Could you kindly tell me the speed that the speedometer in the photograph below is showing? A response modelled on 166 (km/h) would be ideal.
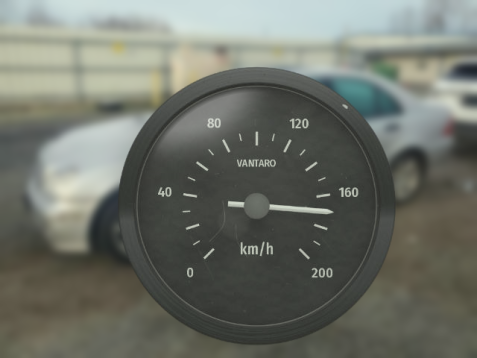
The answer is 170 (km/h)
